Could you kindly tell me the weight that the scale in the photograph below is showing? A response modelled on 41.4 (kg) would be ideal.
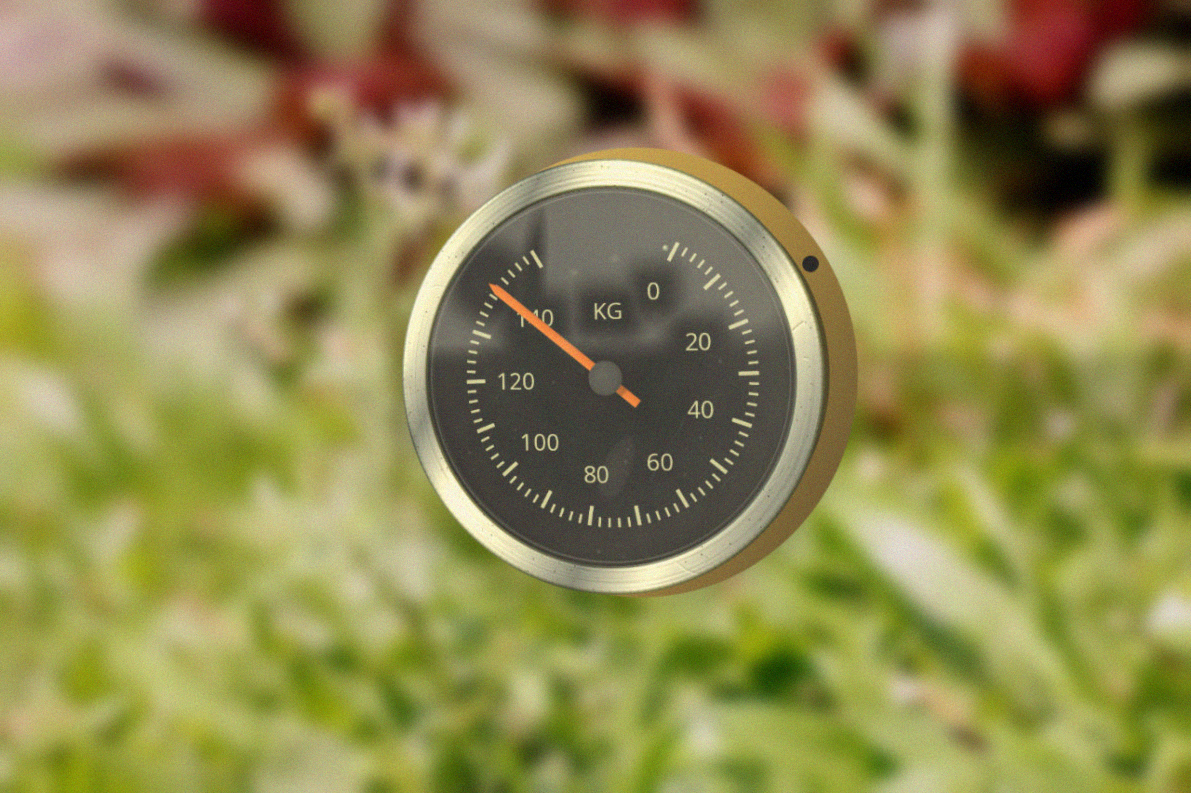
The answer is 140 (kg)
